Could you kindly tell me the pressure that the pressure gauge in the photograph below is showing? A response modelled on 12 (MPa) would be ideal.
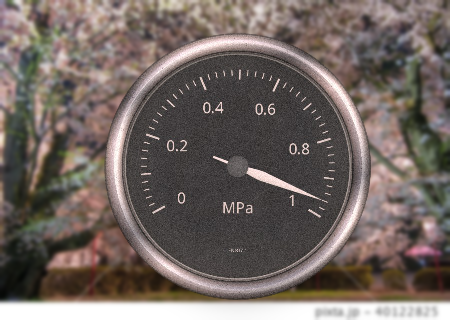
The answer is 0.96 (MPa)
